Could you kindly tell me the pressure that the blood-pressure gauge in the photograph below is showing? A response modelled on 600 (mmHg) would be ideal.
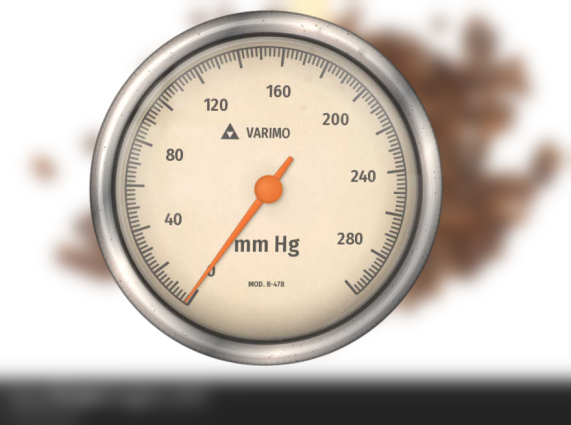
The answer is 2 (mmHg)
